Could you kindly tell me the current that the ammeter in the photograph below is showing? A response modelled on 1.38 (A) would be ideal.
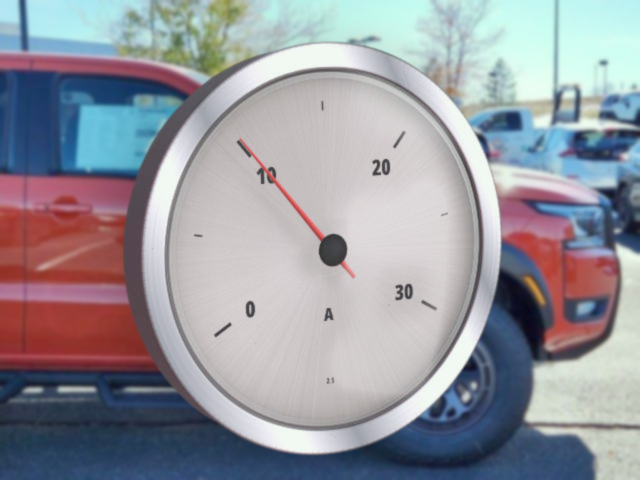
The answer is 10 (A)
